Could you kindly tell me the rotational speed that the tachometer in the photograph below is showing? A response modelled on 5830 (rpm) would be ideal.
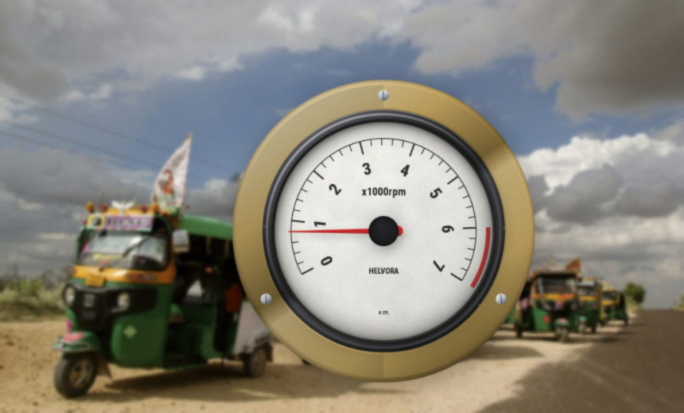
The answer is 800 (rpm)
